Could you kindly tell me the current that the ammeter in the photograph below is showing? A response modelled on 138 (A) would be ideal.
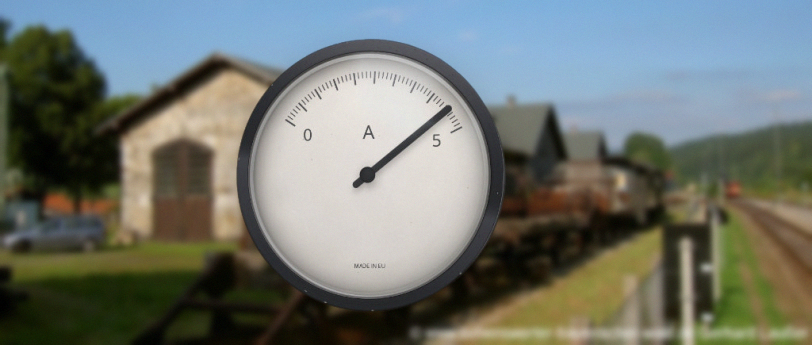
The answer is 4.5 (A)
